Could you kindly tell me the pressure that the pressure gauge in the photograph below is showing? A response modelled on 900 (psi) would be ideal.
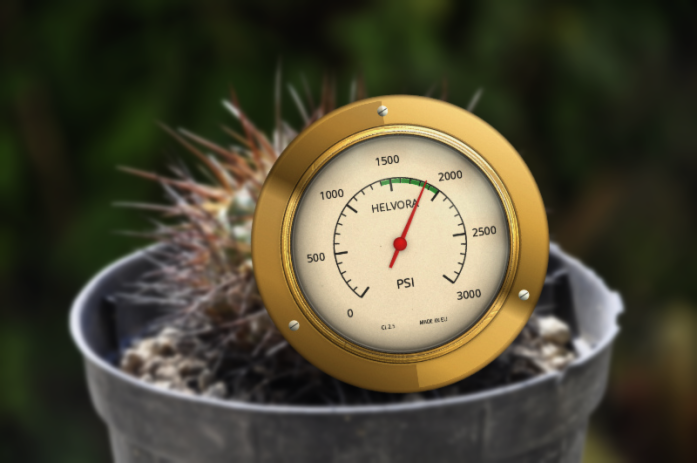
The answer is 1850 (psi)
